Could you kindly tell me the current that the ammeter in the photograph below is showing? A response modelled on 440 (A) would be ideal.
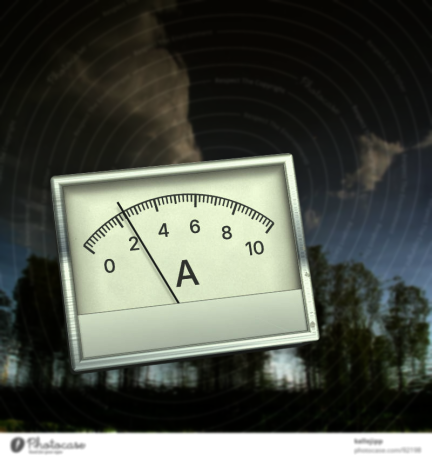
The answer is 2.4 (A)
